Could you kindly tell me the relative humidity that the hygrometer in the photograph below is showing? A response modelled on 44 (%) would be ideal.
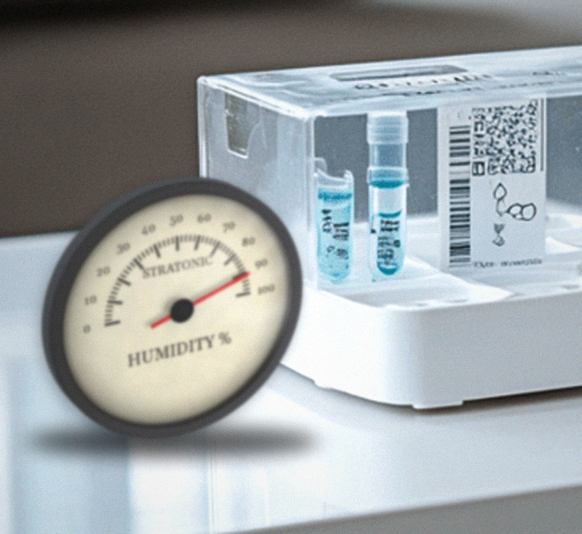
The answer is 90 (%)
